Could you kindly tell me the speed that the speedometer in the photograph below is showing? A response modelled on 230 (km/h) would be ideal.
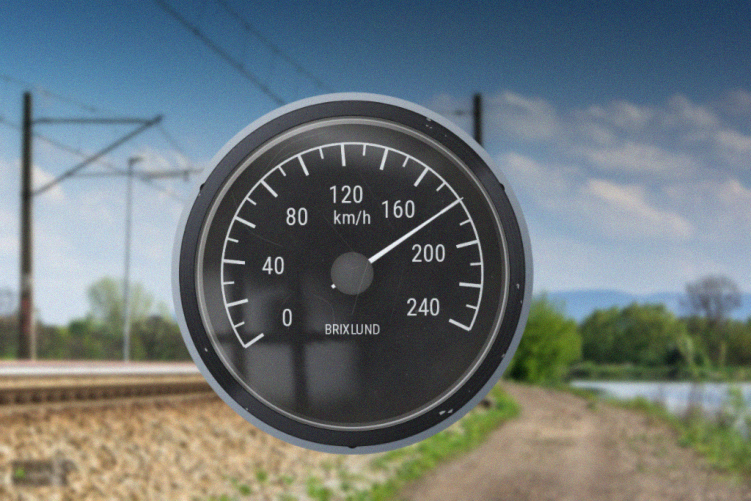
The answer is 180 (km/h)
